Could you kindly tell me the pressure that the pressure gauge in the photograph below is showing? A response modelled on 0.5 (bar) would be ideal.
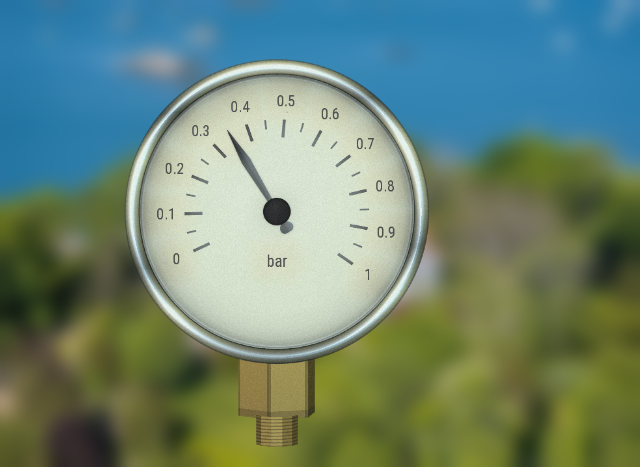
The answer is 0.35 (bar)
